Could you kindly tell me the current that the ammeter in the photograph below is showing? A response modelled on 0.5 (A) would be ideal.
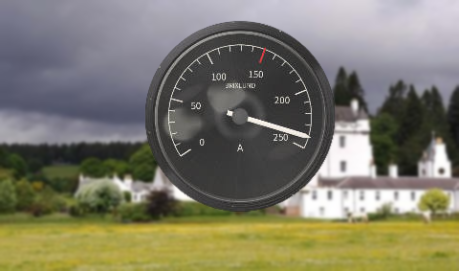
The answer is 240 (A)
